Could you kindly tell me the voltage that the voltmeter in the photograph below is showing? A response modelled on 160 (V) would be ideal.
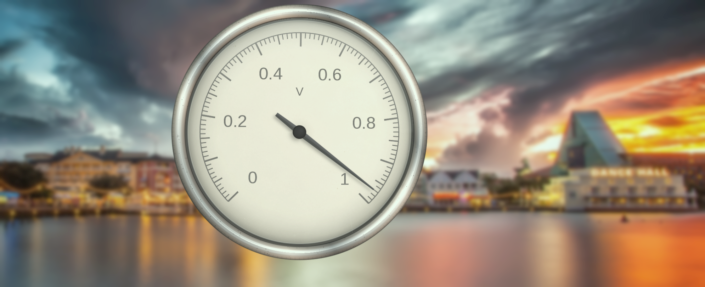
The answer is 0.97 (V)
